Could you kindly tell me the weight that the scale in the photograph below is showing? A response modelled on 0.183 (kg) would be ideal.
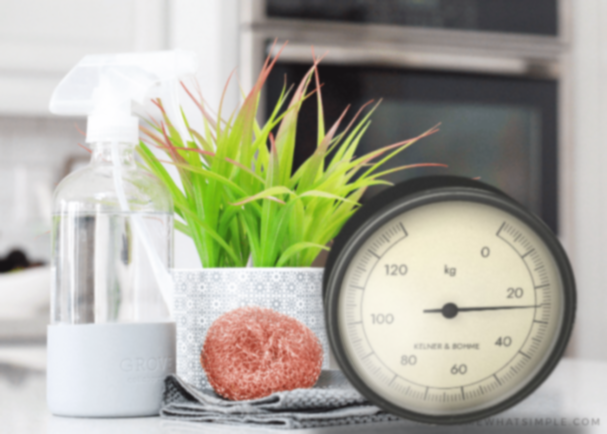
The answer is 25 (kg)
